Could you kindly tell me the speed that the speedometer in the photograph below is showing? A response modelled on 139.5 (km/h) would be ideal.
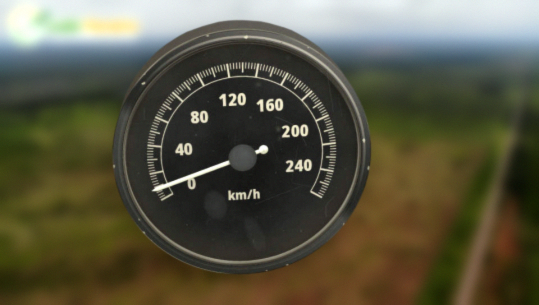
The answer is 10 (km/h)
